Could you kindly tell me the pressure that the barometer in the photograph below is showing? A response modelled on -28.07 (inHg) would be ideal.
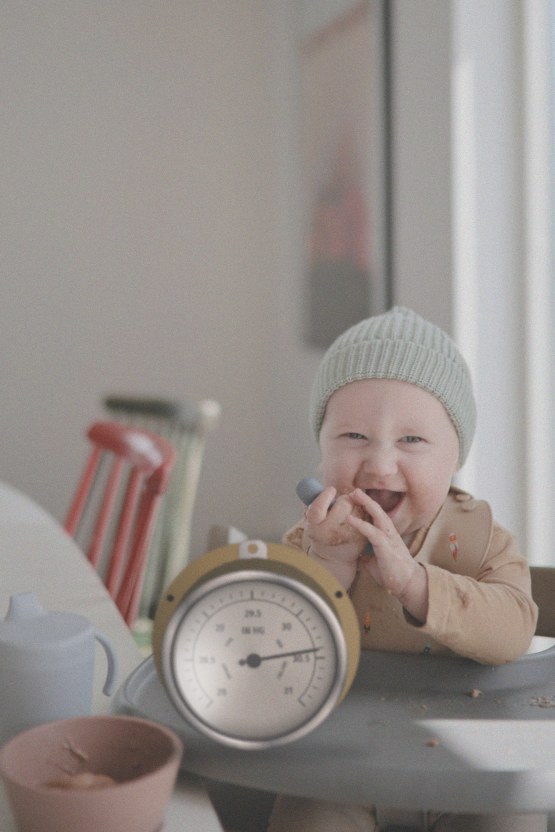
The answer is 30.4 (inHg)
